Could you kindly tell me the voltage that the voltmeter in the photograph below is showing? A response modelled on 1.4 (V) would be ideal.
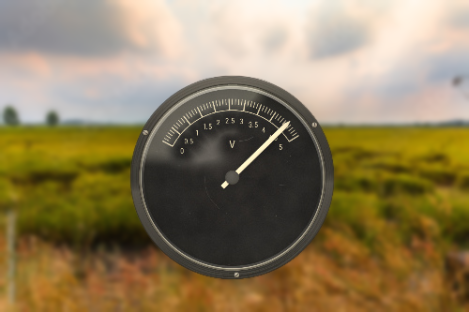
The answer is 4.5 (V)
